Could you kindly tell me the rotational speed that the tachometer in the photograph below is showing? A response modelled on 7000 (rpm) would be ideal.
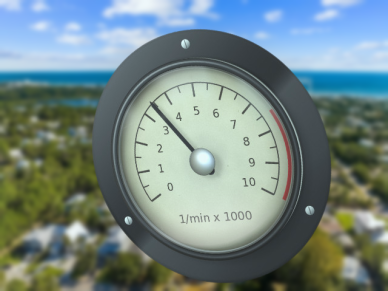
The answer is 3500 (rpm)
